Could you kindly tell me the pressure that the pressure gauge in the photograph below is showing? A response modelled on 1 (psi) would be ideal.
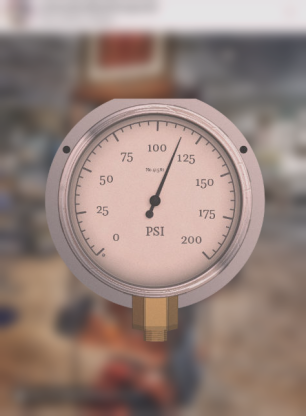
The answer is 115 (psi)
